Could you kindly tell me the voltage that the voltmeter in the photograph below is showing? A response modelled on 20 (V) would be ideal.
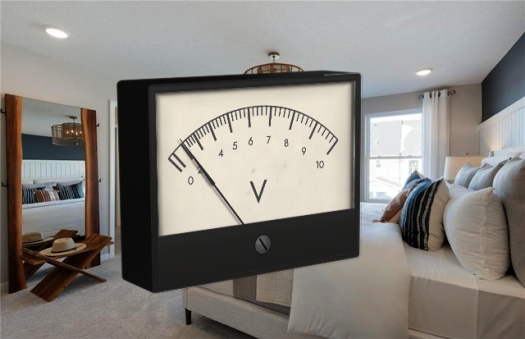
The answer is 2 (V)
